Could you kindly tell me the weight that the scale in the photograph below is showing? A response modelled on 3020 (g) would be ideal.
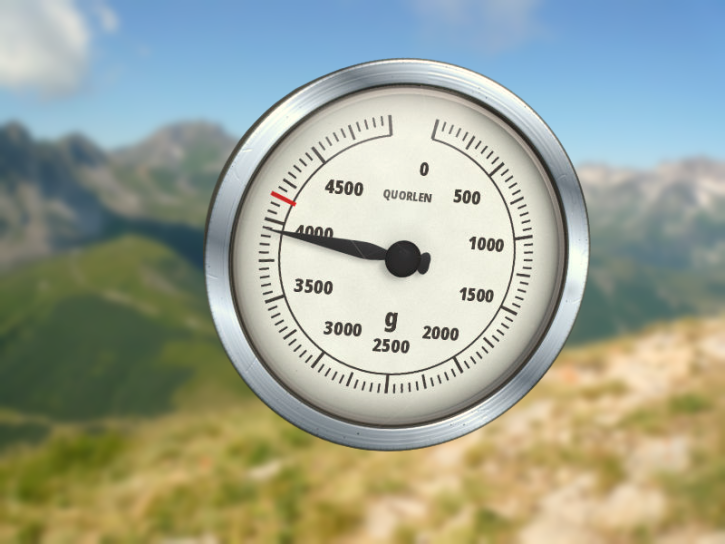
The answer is 3950 (g)
